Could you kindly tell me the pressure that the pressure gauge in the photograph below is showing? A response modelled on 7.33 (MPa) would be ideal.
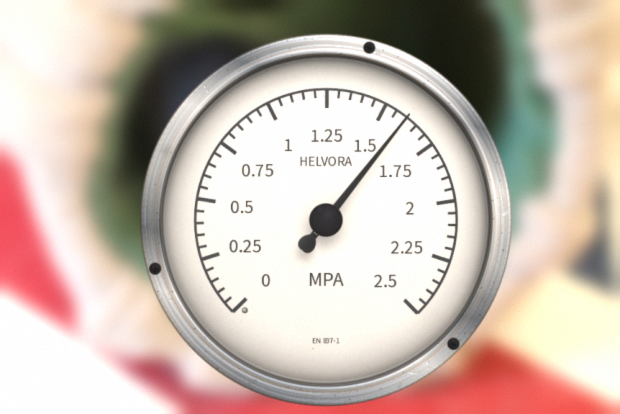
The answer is 1.6 (MPa)
